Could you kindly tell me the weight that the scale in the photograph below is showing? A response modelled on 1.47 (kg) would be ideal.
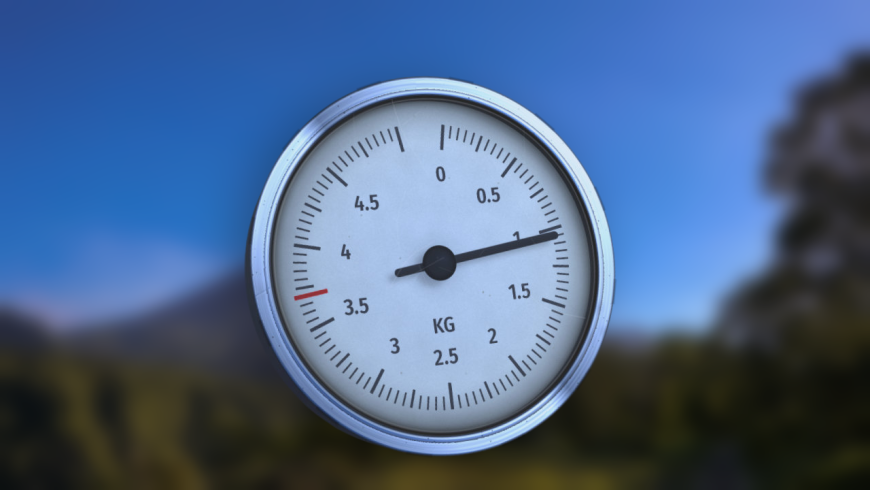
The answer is 1.05 (kg)
